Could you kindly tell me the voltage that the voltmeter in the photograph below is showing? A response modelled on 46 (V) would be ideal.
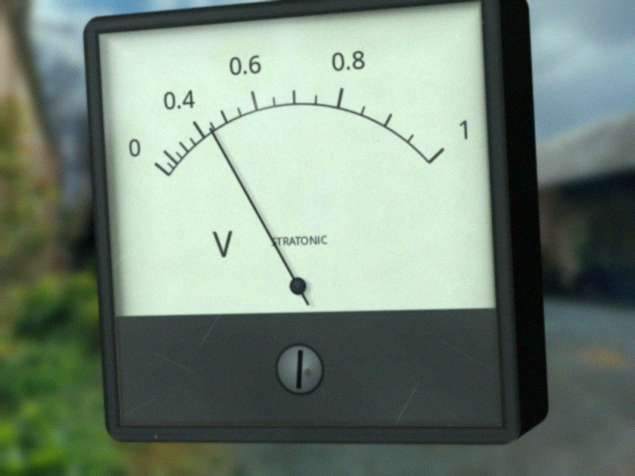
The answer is 0.45 (V)
